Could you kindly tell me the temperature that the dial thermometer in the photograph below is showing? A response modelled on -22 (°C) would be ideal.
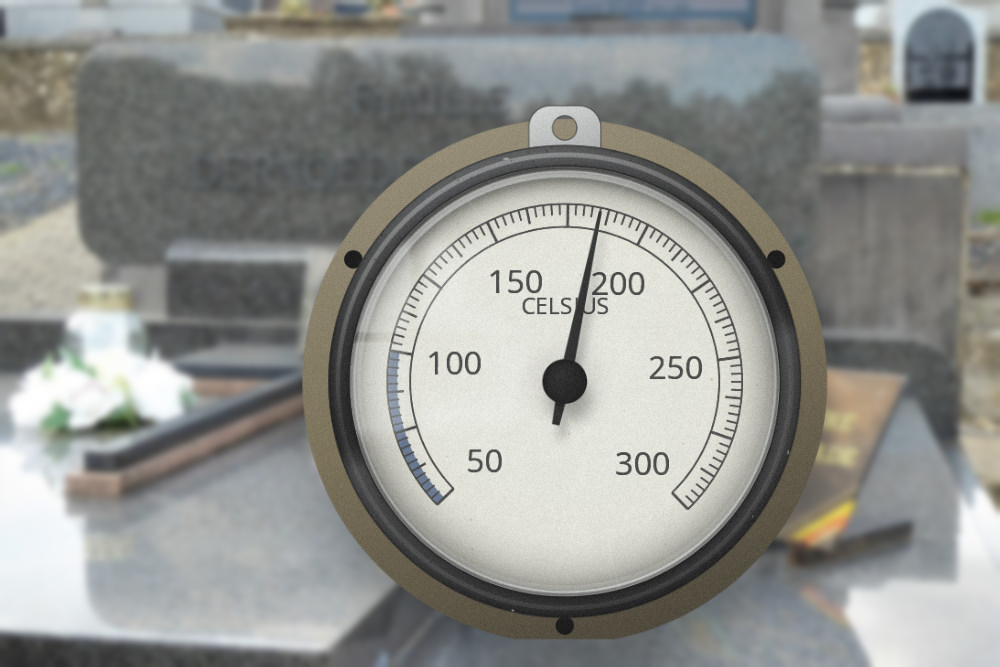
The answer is 185 (°C)
